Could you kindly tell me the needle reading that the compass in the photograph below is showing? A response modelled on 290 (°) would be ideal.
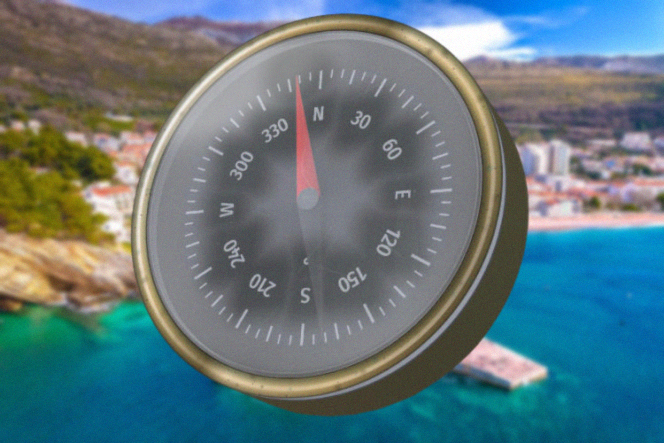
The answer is 350 (°)
